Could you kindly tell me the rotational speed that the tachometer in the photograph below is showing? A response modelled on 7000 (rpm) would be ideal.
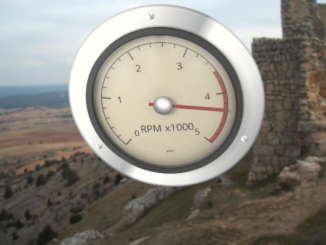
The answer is 4300 (rpm)
